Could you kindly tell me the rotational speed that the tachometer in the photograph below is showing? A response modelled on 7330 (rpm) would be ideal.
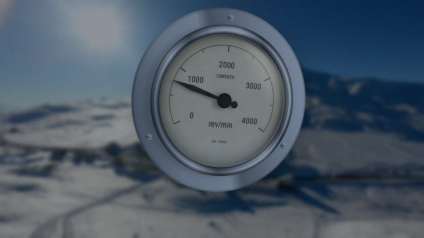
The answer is 750 (rpm)
